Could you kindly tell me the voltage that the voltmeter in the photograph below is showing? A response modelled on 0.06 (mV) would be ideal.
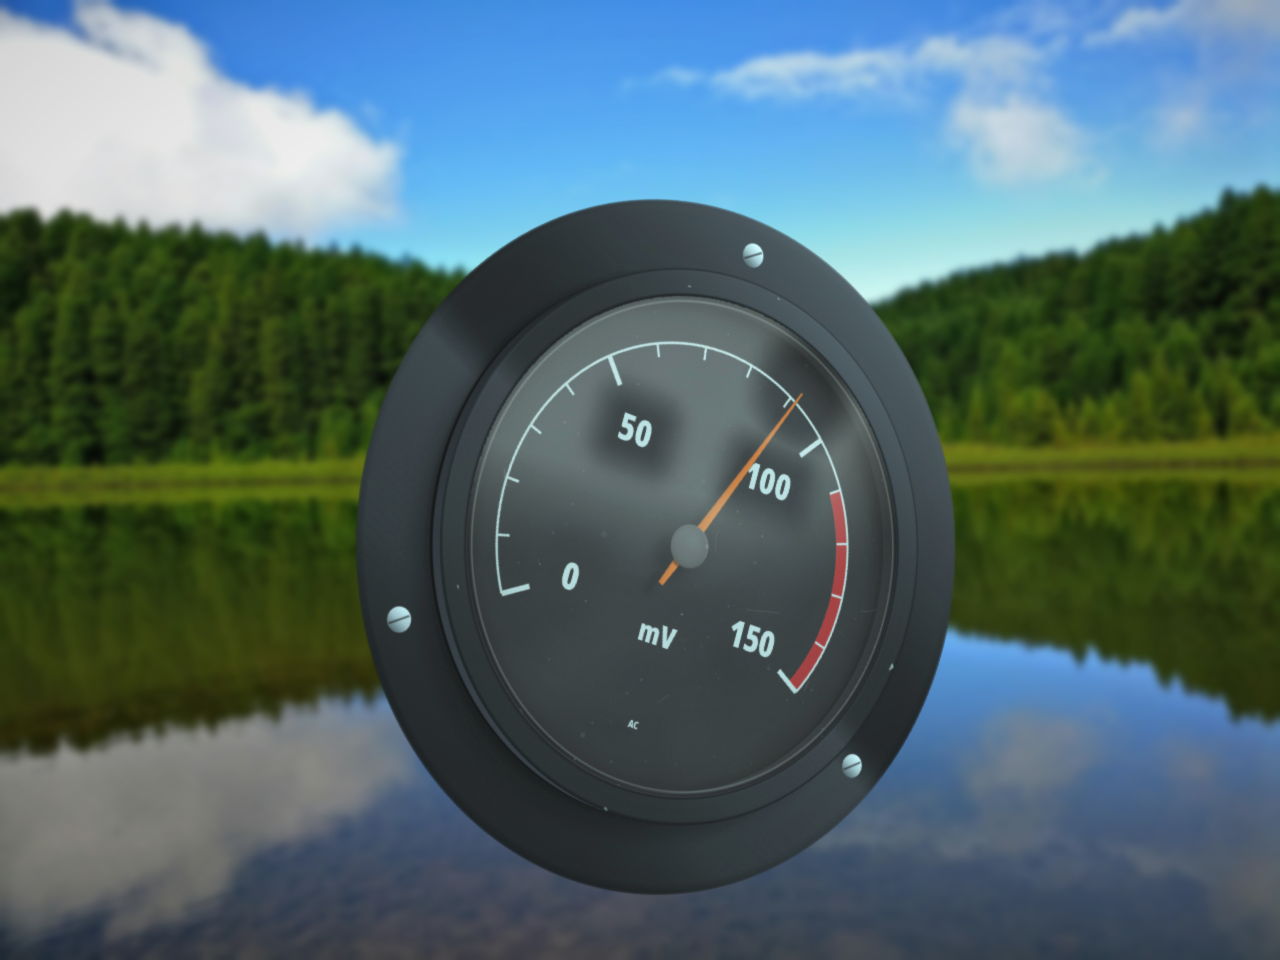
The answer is 90 (mV)
